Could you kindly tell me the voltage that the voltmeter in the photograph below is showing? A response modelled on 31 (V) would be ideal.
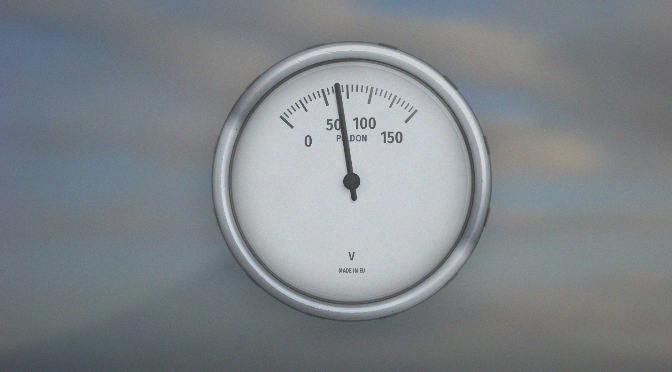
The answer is 65 (V)
